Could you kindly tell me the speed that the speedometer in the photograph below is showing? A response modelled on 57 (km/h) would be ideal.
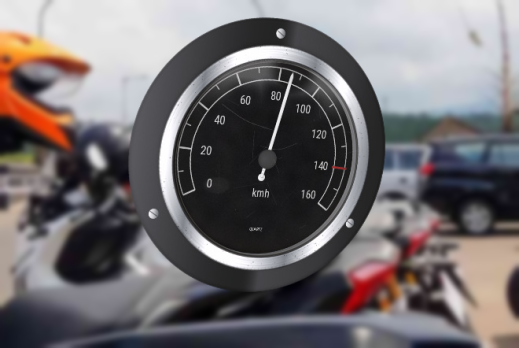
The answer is 85 (km/h)
